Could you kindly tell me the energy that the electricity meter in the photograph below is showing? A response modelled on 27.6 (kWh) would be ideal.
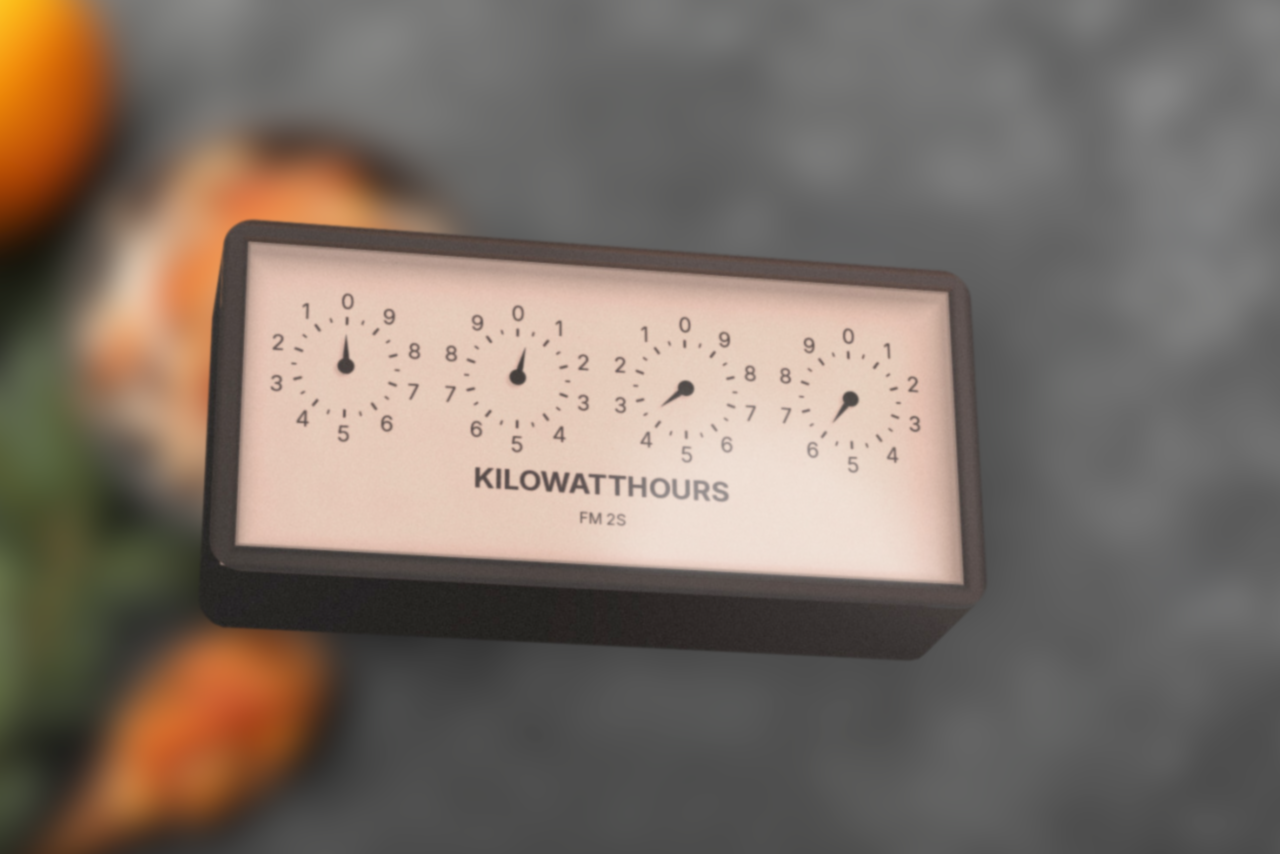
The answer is 36 (kWh)
